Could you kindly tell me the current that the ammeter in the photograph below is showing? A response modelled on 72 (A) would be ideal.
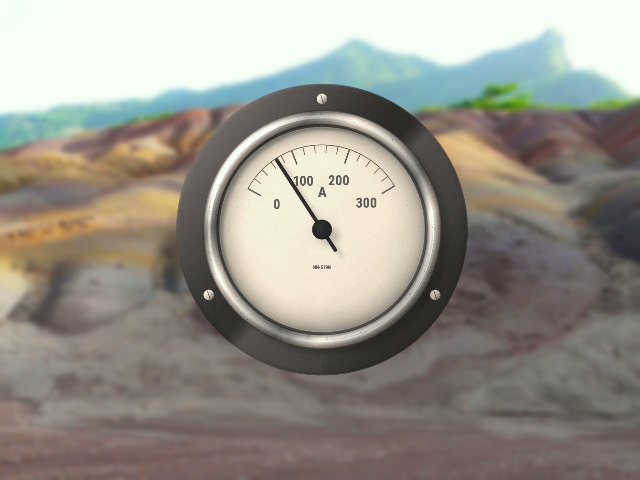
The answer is 70 (A)
